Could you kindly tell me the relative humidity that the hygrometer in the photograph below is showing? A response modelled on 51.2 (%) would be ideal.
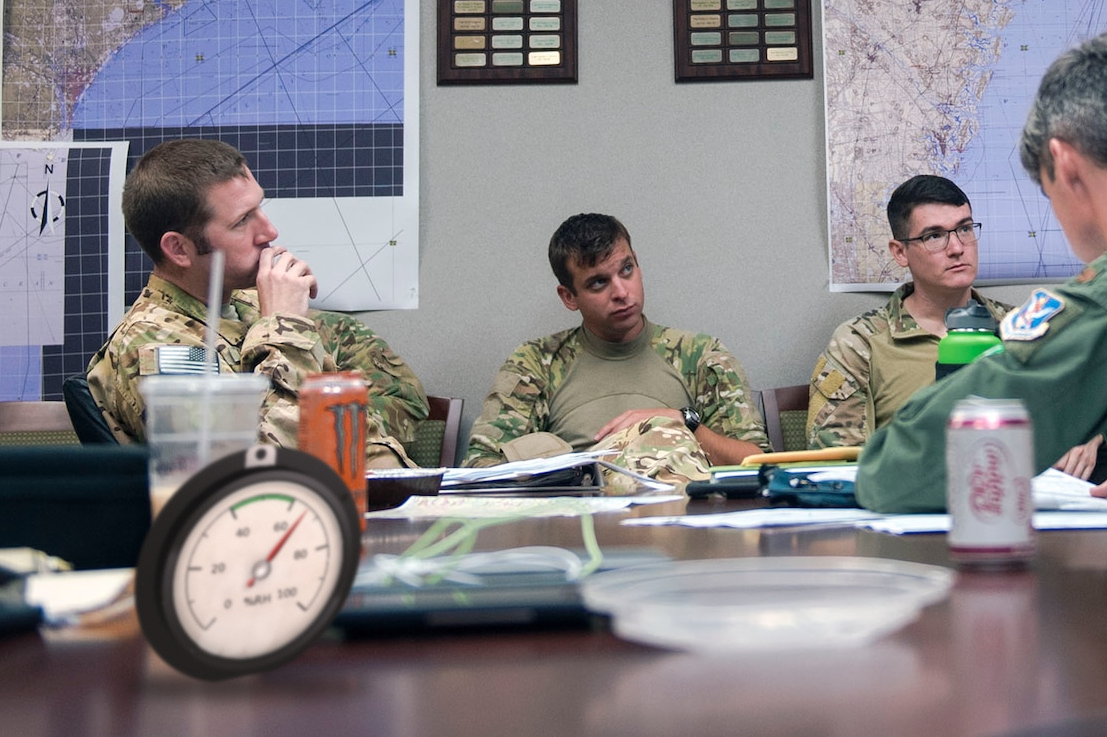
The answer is 65 (%)
